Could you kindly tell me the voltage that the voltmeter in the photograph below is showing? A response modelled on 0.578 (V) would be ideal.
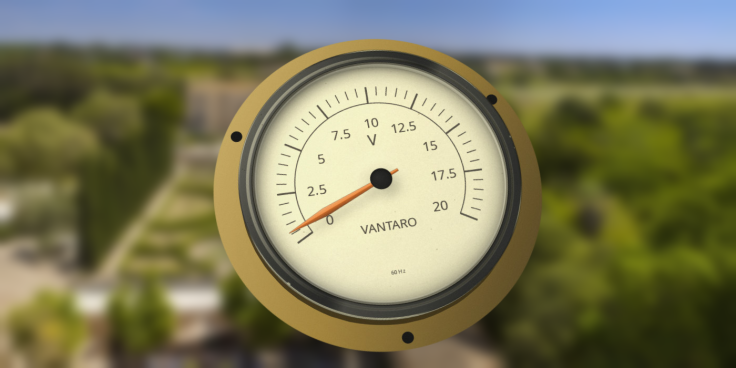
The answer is 0.5 (V)
